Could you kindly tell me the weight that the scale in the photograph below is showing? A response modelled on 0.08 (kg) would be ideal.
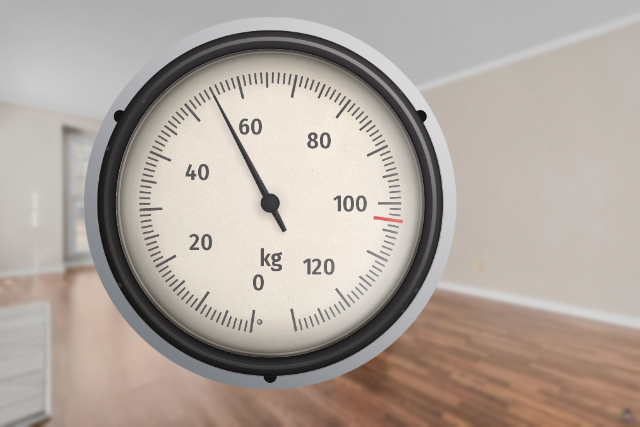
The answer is 55 (kg)
